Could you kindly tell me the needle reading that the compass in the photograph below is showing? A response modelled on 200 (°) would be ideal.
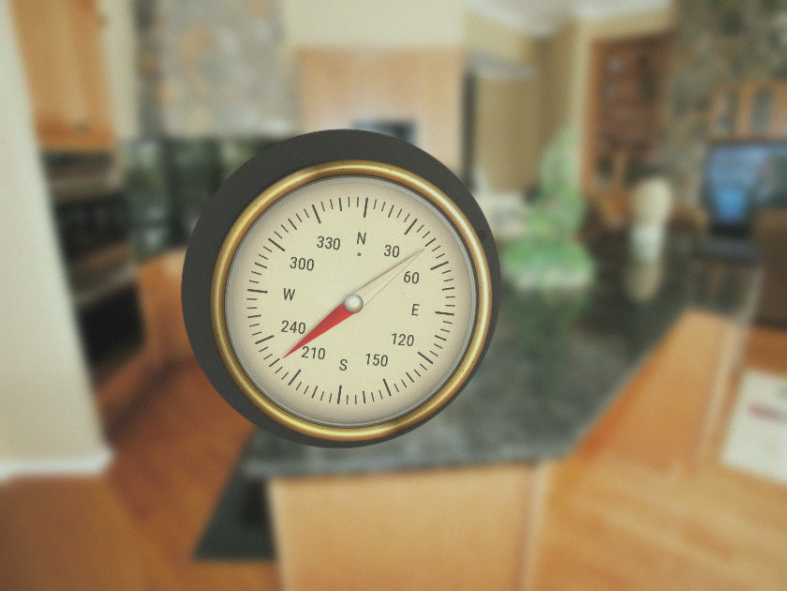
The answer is 225 (°)
